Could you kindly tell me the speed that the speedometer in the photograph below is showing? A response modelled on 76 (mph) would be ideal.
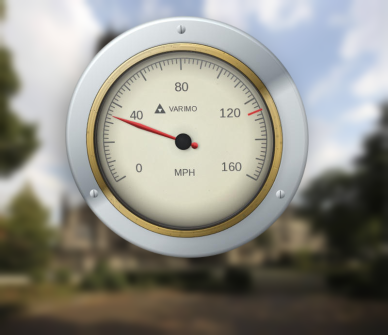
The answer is 34 (mph)
